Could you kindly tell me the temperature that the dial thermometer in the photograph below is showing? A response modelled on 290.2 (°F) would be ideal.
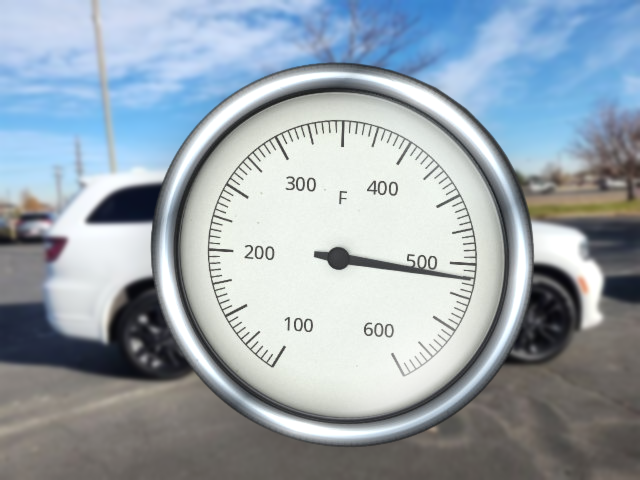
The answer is 510 (°F)
